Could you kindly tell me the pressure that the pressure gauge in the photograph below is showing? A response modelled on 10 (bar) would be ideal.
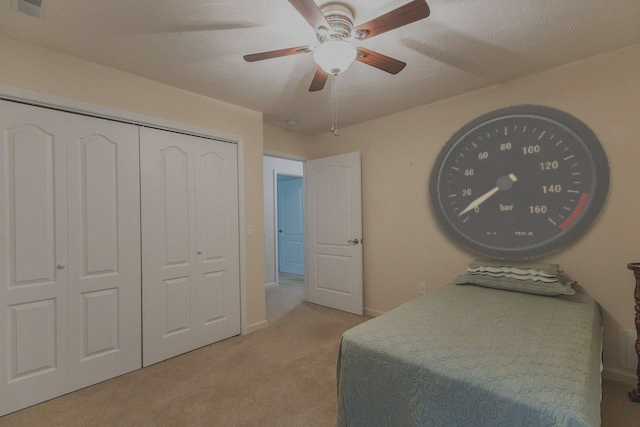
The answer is 5 (bar)
